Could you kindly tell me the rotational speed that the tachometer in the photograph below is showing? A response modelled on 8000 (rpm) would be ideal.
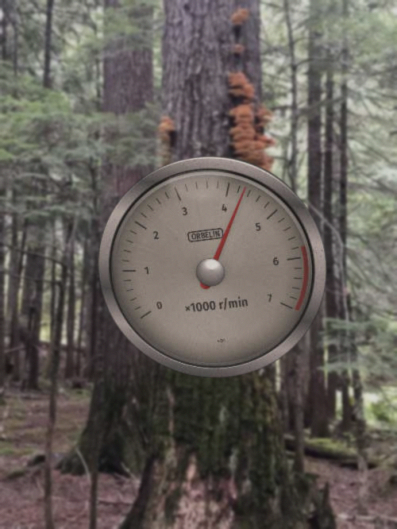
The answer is 4300 (rpm)
